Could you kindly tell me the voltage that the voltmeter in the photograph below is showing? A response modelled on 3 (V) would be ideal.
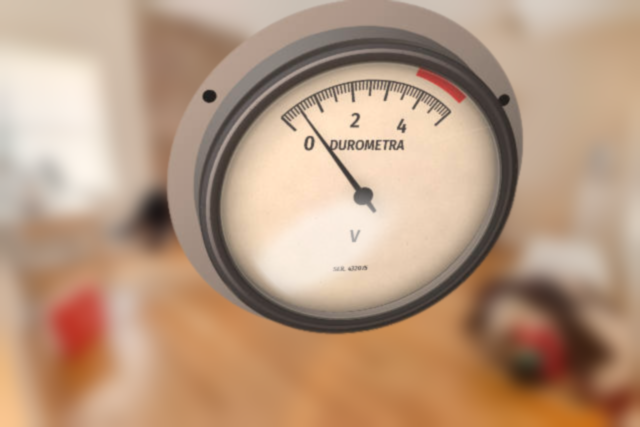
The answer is 0.5 (V)
